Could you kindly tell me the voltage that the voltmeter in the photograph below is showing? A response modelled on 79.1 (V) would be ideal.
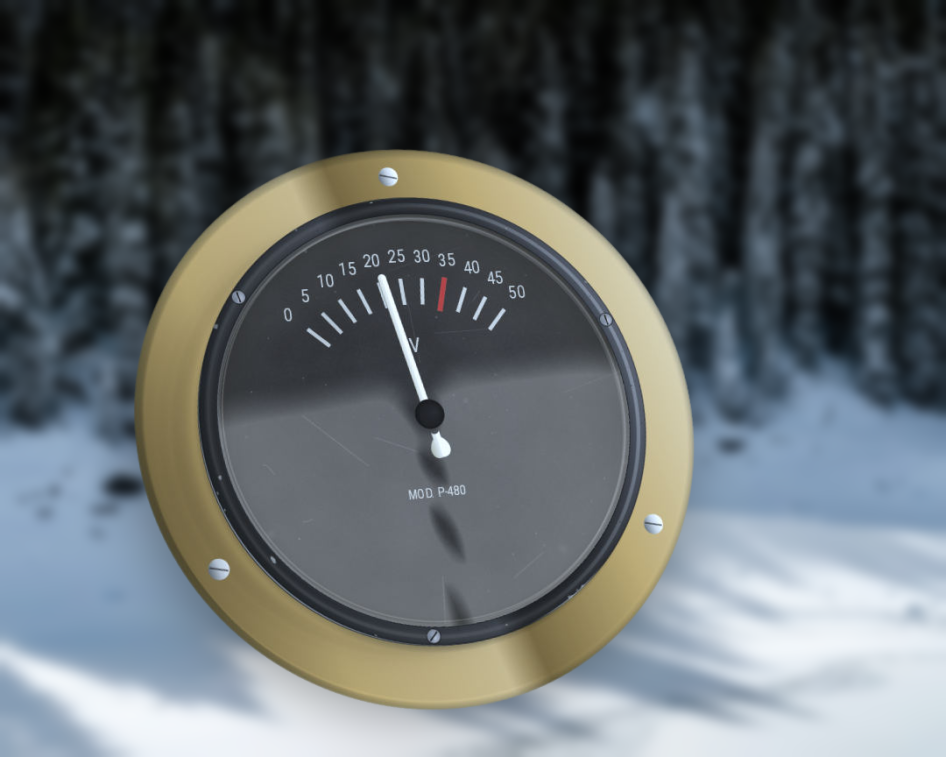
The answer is 20 (V)
